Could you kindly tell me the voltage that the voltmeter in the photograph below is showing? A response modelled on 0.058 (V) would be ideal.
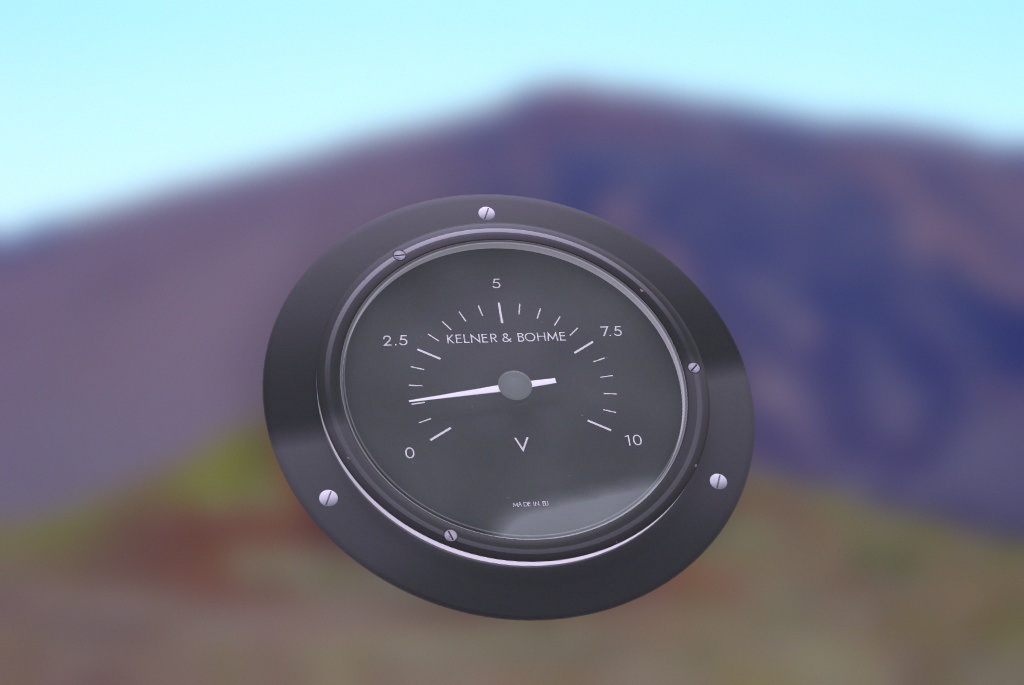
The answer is 1 (V)
